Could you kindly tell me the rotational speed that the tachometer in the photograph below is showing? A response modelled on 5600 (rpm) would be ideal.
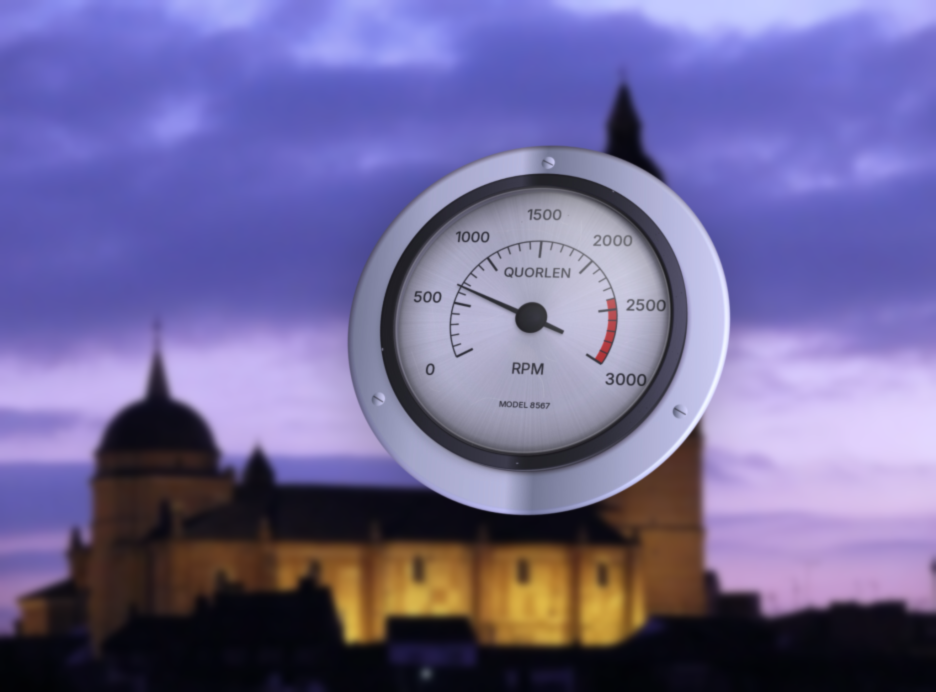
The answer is 650 (rpm)
